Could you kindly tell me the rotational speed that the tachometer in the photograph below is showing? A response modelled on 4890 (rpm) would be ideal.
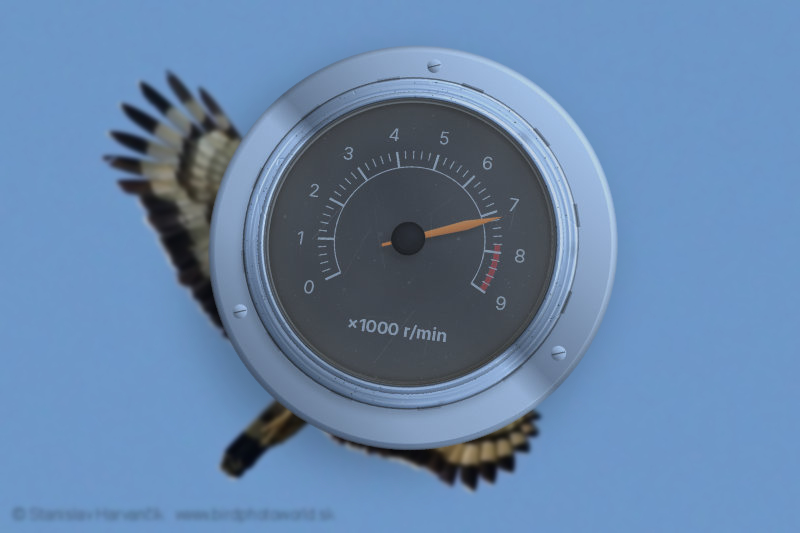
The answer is 7200 (rpm)
